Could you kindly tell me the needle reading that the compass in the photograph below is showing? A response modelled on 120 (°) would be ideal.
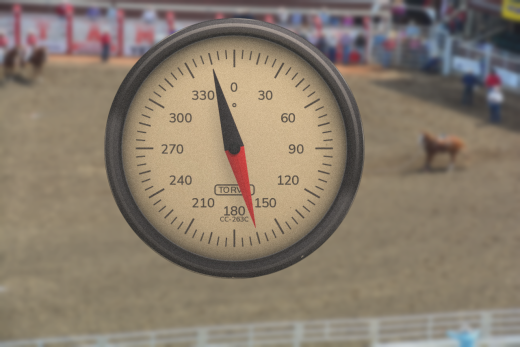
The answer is 165 (°)
